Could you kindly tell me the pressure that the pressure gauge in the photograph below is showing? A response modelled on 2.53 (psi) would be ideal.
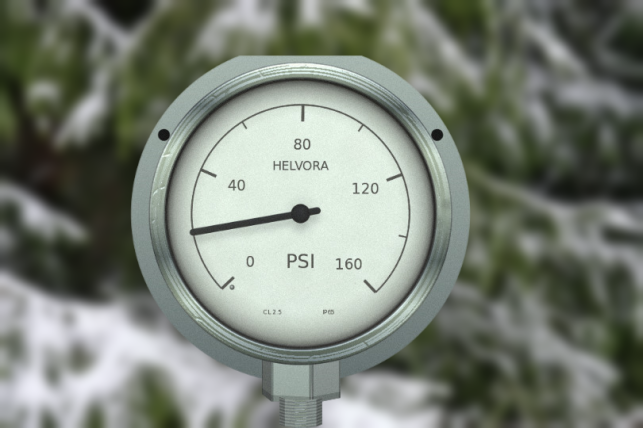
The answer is 20 (psi)
